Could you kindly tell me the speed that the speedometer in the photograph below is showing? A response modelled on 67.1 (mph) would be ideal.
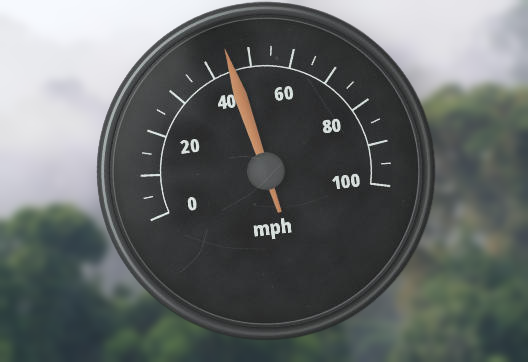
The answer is 45 (mph)
